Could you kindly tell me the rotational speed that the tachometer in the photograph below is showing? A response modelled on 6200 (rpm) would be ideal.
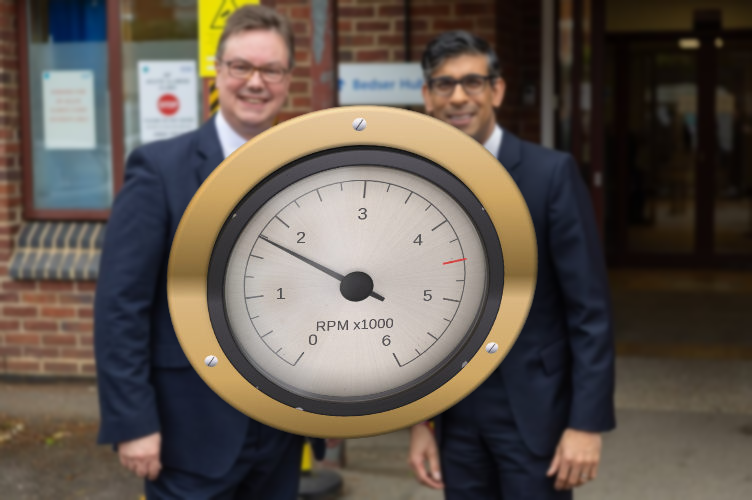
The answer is 1750 (rpm)
